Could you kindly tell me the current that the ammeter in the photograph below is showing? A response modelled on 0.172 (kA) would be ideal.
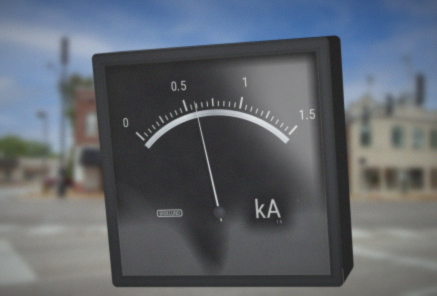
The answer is 0.6 (kA)
